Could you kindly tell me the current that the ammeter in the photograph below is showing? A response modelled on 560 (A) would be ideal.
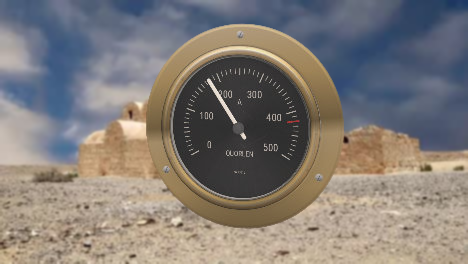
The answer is 180 (A)
